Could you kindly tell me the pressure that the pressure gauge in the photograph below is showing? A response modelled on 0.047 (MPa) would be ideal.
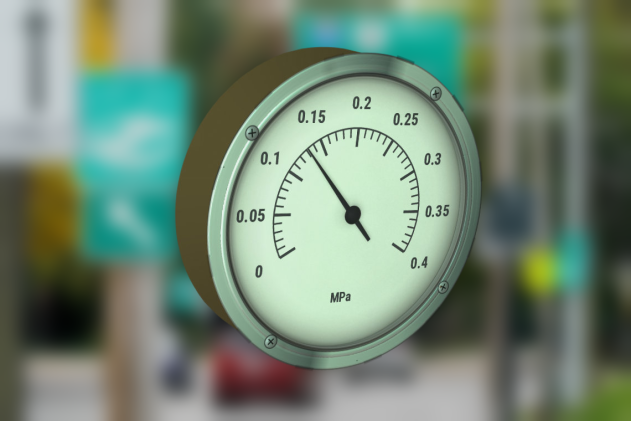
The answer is 0.13 (MPa)
